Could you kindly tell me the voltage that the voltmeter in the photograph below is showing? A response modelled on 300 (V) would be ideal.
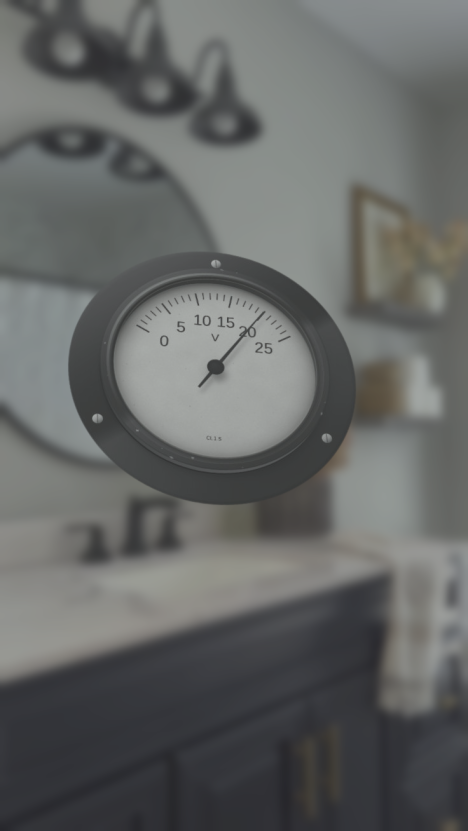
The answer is 20 (V)
